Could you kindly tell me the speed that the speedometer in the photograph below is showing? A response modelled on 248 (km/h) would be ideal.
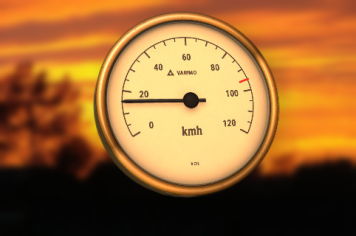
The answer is 15 (km/h)
